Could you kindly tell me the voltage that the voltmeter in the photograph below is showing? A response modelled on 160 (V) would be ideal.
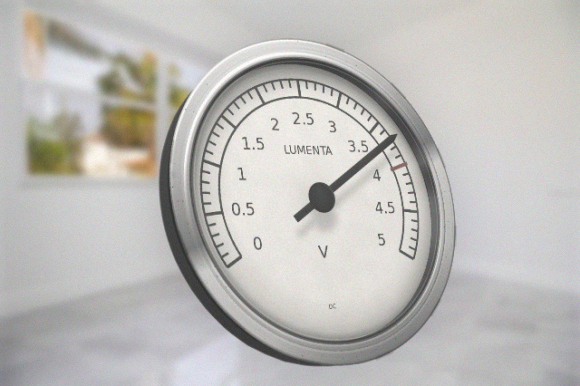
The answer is 3.7 (V)
